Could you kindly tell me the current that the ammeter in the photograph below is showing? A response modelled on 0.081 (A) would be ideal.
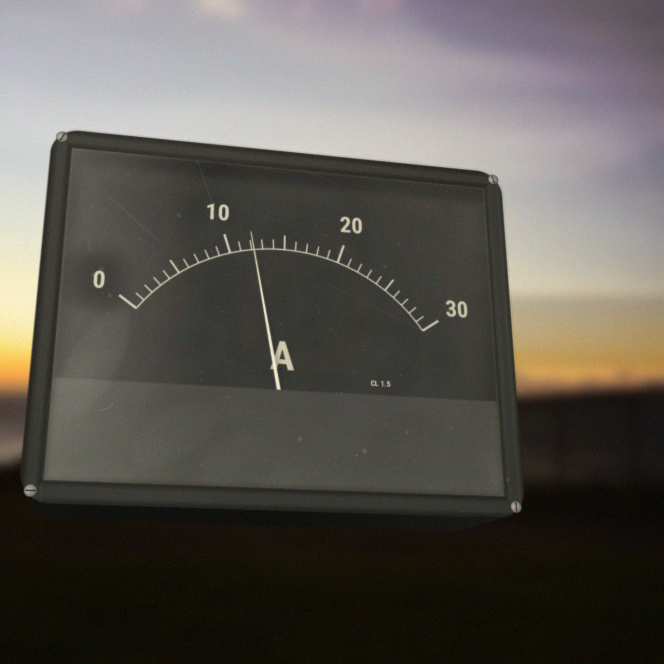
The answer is 12 (A)
